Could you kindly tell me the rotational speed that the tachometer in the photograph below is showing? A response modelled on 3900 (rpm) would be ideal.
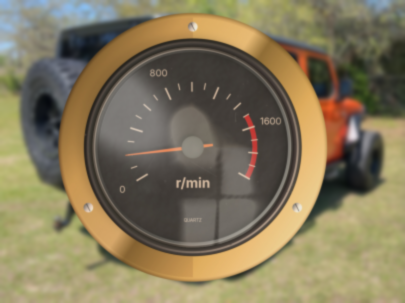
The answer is 200 (rpm)
